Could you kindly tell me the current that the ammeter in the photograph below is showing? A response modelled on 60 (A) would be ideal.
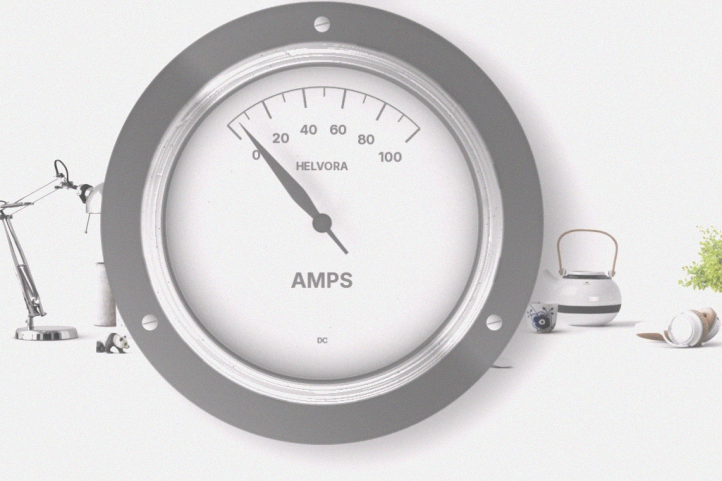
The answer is 5 (A)
